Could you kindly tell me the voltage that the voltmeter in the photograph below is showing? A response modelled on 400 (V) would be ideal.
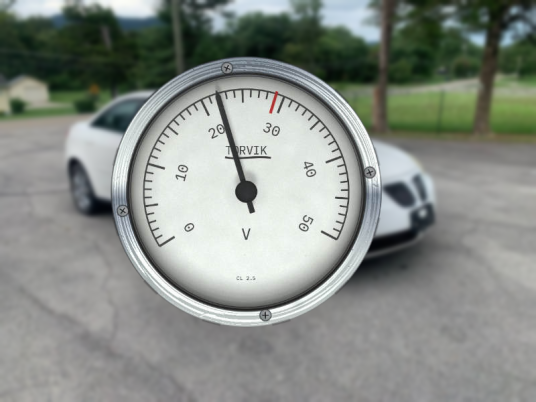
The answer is 22 (V)
